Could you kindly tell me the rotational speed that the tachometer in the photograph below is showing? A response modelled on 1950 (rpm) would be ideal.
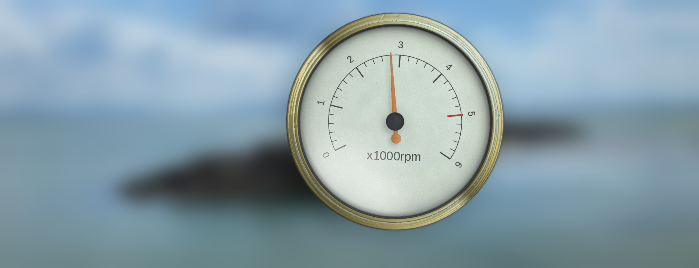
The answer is 2800 (rpm)
